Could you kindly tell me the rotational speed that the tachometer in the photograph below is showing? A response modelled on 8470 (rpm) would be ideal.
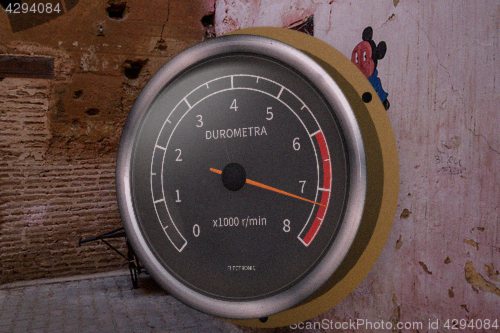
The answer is 7250 (rpm)
